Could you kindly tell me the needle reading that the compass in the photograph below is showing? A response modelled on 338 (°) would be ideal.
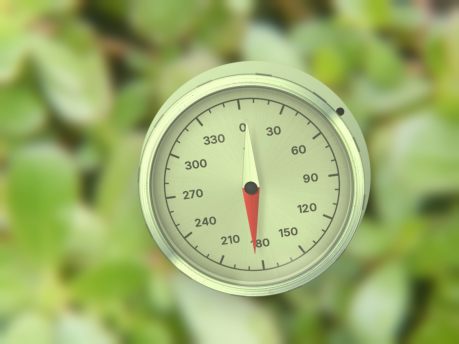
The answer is 185 (°)
